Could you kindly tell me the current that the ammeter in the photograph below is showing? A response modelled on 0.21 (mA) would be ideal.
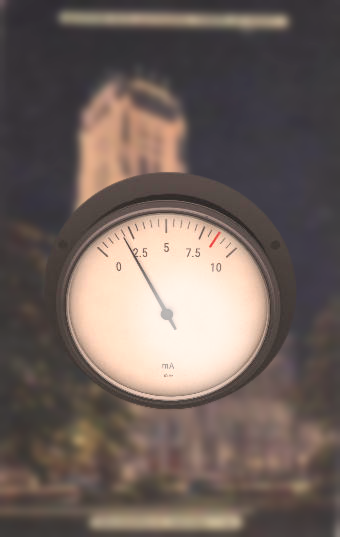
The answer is 2 (mA)
